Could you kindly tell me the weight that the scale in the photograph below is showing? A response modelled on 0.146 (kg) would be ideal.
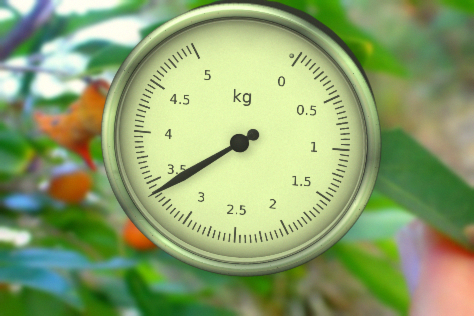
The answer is 3.4 (kg)
